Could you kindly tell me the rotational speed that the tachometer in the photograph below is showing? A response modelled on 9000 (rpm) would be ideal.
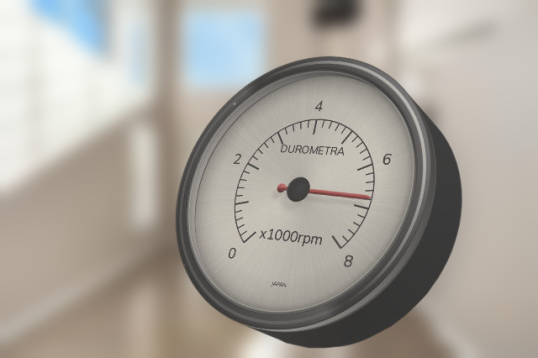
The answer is 6800 (rpm)
